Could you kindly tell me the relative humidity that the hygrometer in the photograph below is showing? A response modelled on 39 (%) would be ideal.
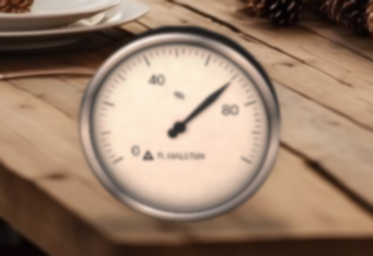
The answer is 70 (%)
